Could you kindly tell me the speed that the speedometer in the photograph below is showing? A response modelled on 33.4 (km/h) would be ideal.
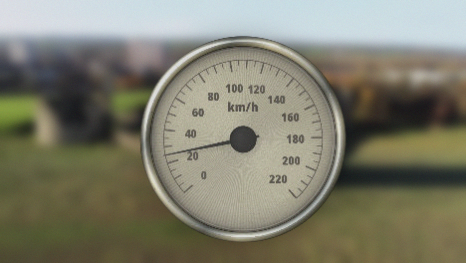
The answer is 25 (km/h)
